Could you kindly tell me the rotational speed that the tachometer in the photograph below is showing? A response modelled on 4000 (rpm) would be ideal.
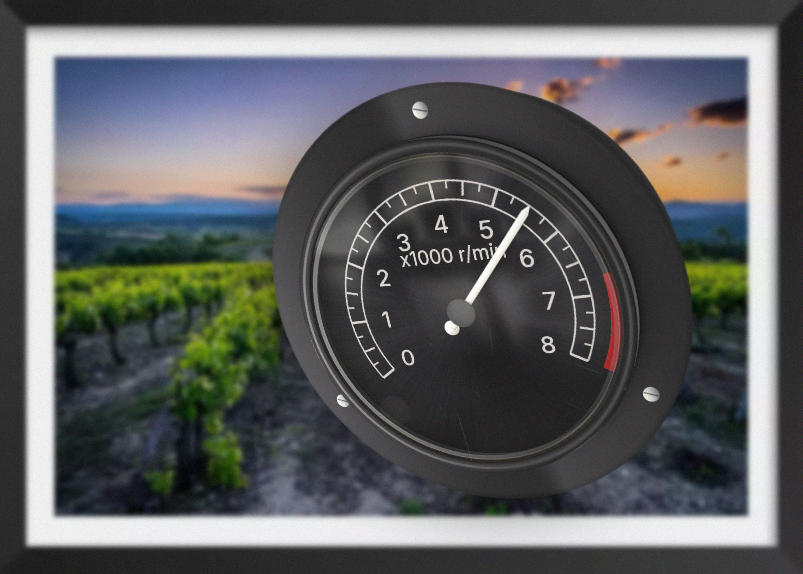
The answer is 5500 (rpm)
